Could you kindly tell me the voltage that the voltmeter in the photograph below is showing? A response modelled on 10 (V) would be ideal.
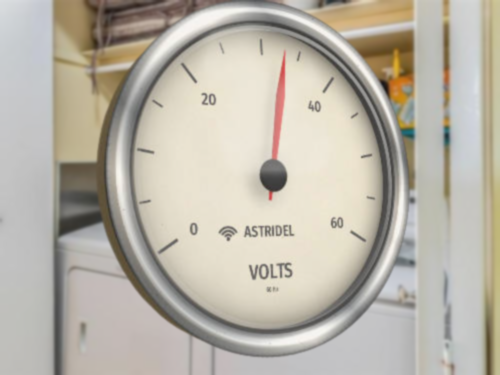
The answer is 32.5 (V)
